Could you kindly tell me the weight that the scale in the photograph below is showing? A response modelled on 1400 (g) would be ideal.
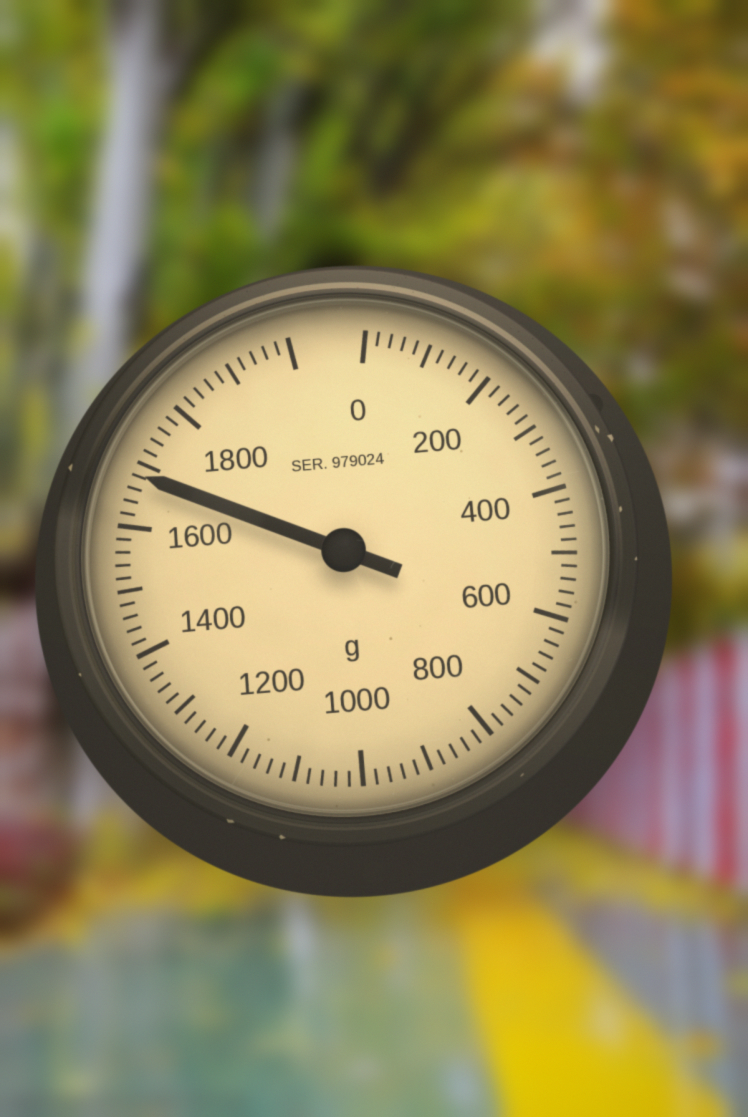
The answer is 1680 (g)
